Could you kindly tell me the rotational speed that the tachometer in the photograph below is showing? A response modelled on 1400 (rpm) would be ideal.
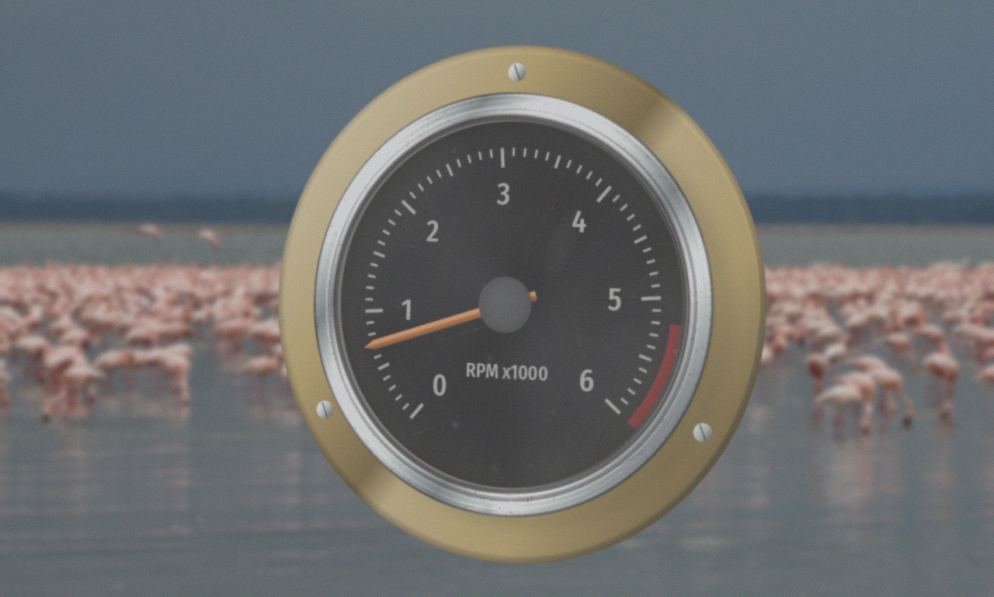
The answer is 700 (rpm)
